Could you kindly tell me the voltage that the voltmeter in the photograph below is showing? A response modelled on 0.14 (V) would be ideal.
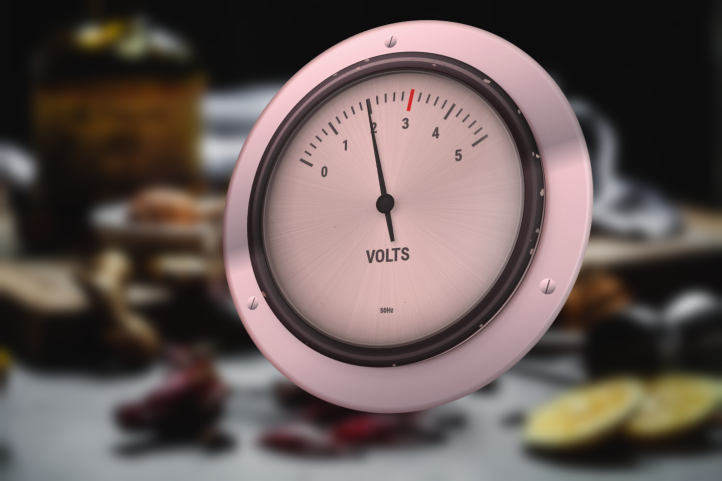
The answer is 2 (V)
